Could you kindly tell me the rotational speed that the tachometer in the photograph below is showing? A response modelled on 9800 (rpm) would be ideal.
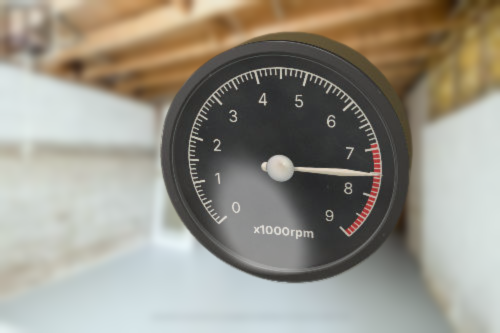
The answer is 7500 (rpm)
